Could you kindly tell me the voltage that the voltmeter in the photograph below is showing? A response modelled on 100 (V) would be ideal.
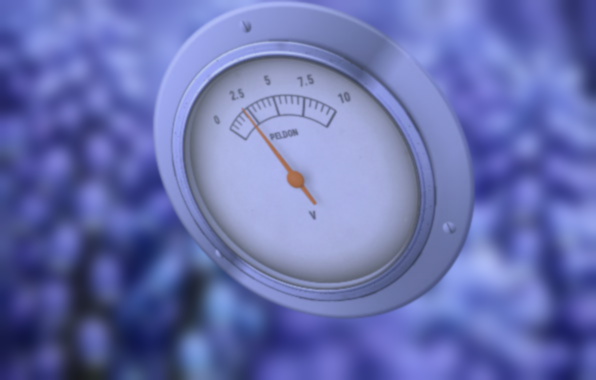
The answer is 2.5 (V)
